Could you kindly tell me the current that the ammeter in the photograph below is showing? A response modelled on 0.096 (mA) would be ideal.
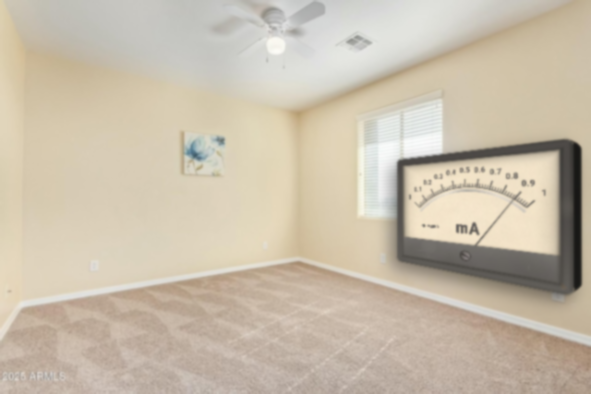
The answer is 0.9 (mA)
